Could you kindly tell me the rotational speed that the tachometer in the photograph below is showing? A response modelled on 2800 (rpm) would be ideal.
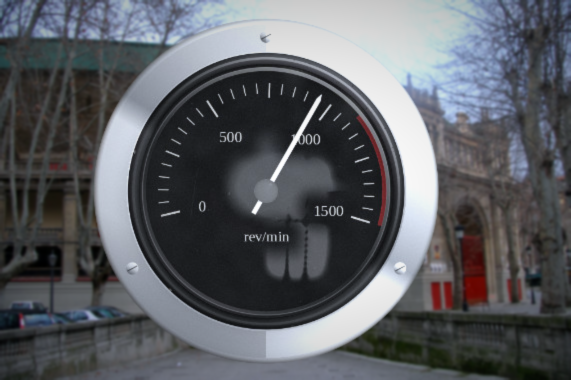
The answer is 950 (rpm)
